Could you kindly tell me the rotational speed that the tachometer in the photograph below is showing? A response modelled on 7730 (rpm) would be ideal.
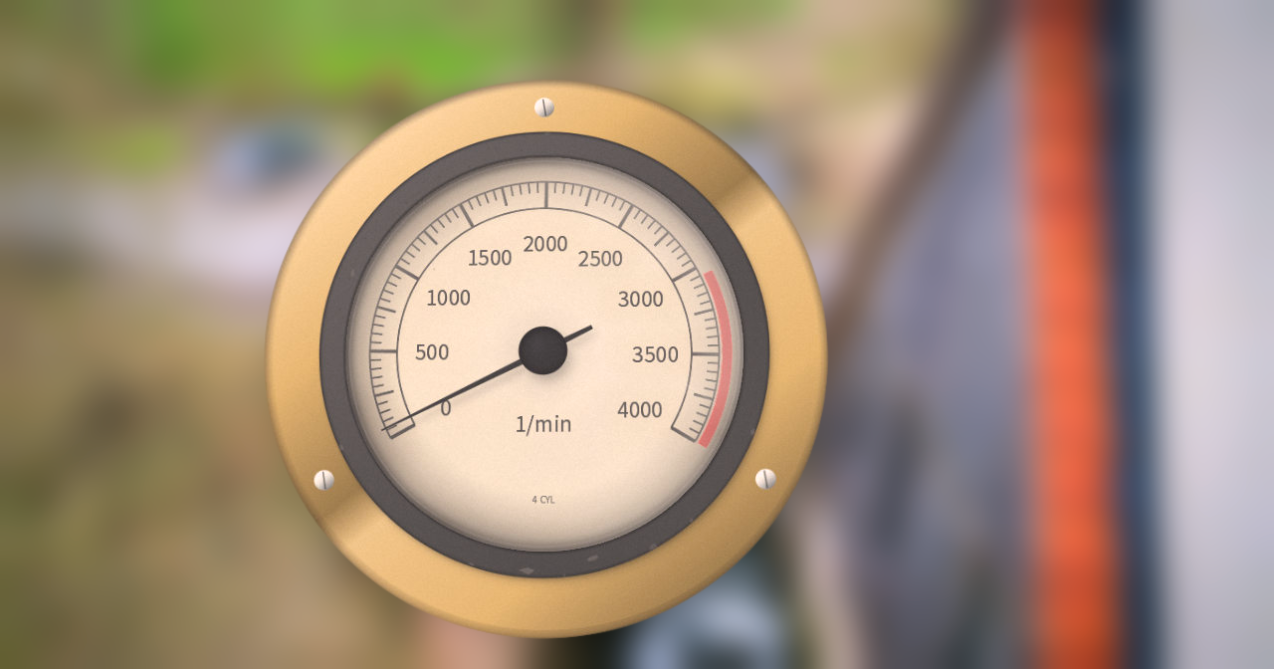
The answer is 50 (rpm)
